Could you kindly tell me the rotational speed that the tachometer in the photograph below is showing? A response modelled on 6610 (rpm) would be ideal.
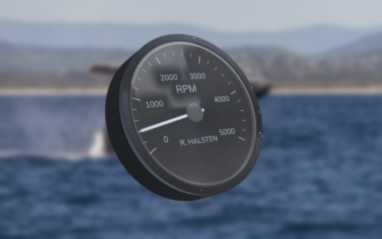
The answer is 400 (rpm)
